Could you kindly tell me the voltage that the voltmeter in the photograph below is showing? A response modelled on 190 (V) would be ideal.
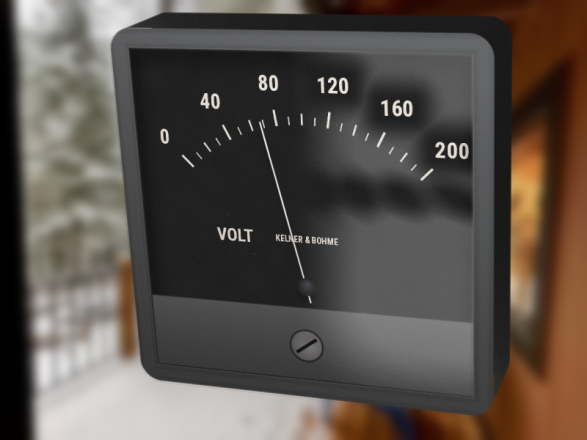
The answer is 70 (V)
